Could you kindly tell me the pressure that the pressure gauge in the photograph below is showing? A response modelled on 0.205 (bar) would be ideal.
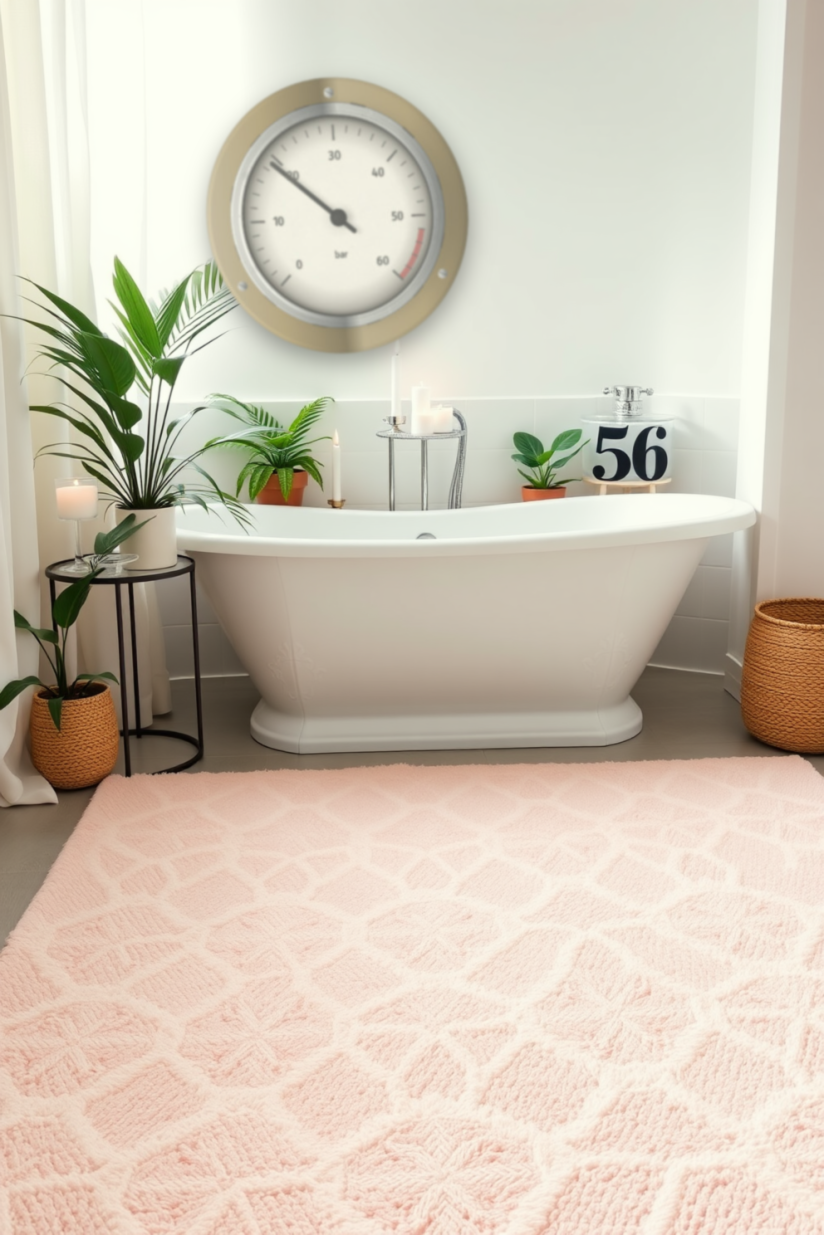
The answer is 19 (bar)
